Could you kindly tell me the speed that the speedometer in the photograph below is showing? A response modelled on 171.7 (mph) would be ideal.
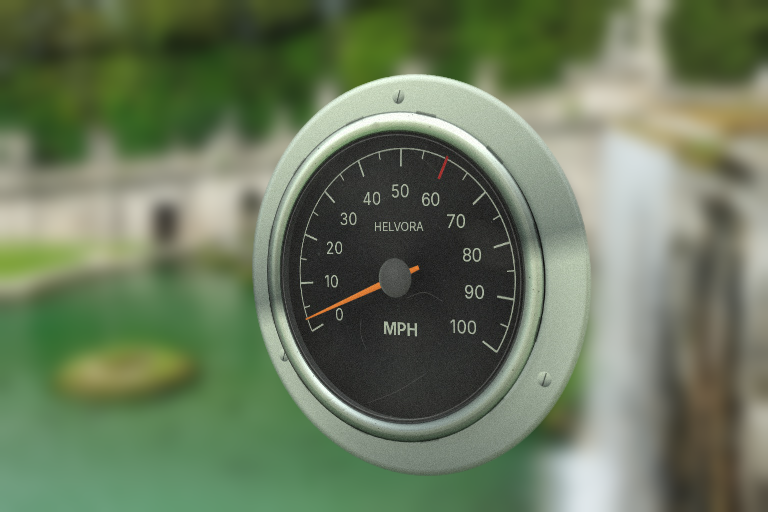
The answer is 2.5 (mph)
